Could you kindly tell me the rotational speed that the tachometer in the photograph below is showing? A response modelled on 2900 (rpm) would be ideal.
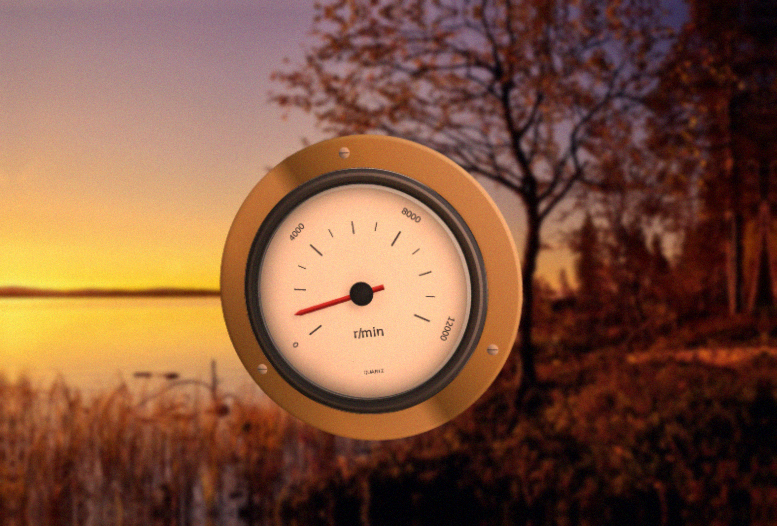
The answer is 1000 (rpm)
